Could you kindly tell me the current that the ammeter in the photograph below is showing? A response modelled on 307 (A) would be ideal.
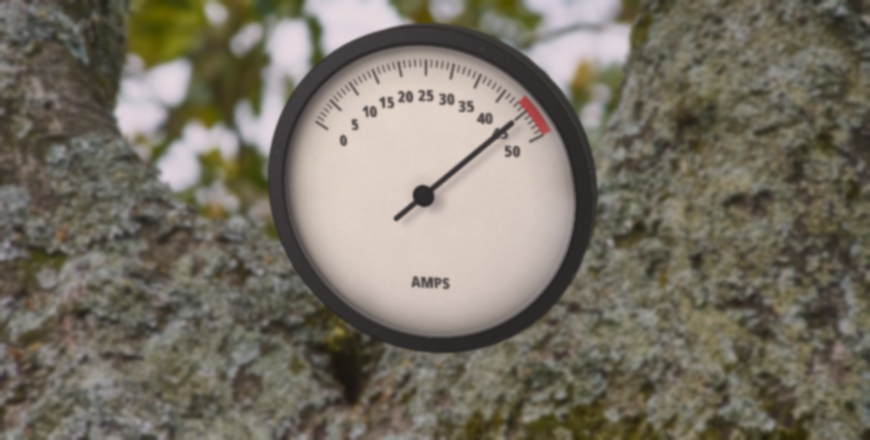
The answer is 45 (A)
